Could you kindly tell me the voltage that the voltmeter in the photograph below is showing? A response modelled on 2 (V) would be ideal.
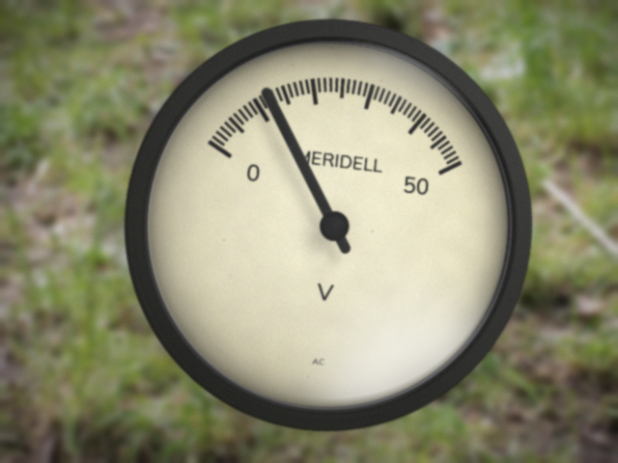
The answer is 12 (V)
